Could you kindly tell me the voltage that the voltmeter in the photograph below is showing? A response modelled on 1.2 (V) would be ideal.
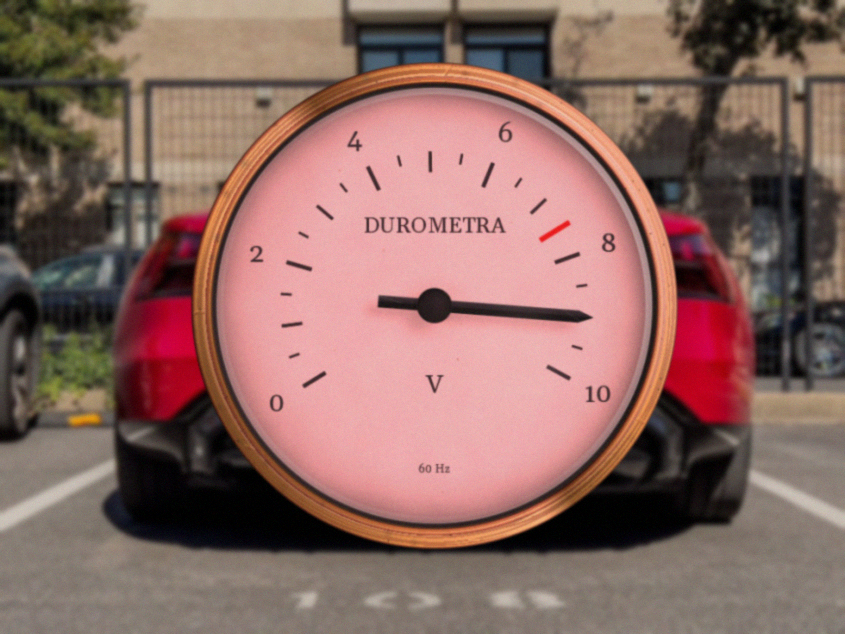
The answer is 9 (V)
